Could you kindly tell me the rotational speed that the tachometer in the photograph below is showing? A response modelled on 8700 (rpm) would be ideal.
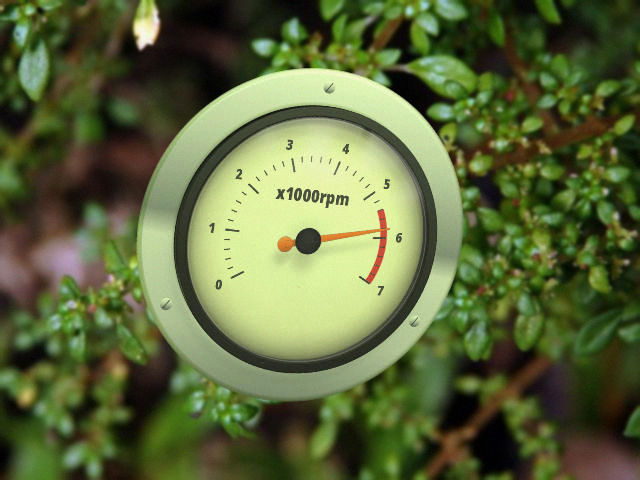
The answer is 5800 (rpm)
